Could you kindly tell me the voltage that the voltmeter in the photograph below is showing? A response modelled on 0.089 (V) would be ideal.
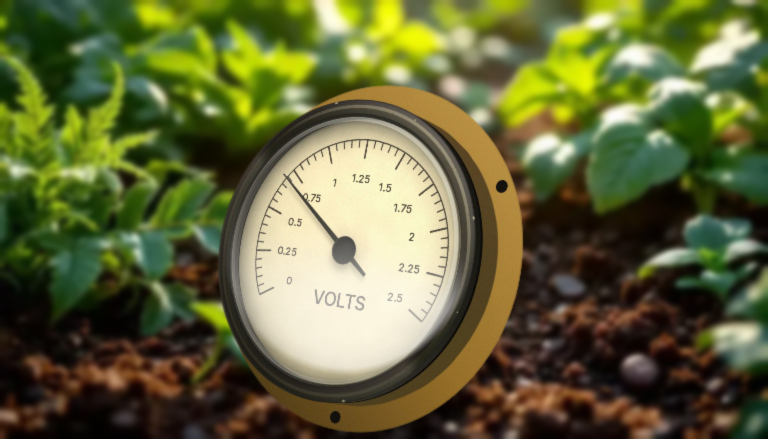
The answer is 0.7 (V)
